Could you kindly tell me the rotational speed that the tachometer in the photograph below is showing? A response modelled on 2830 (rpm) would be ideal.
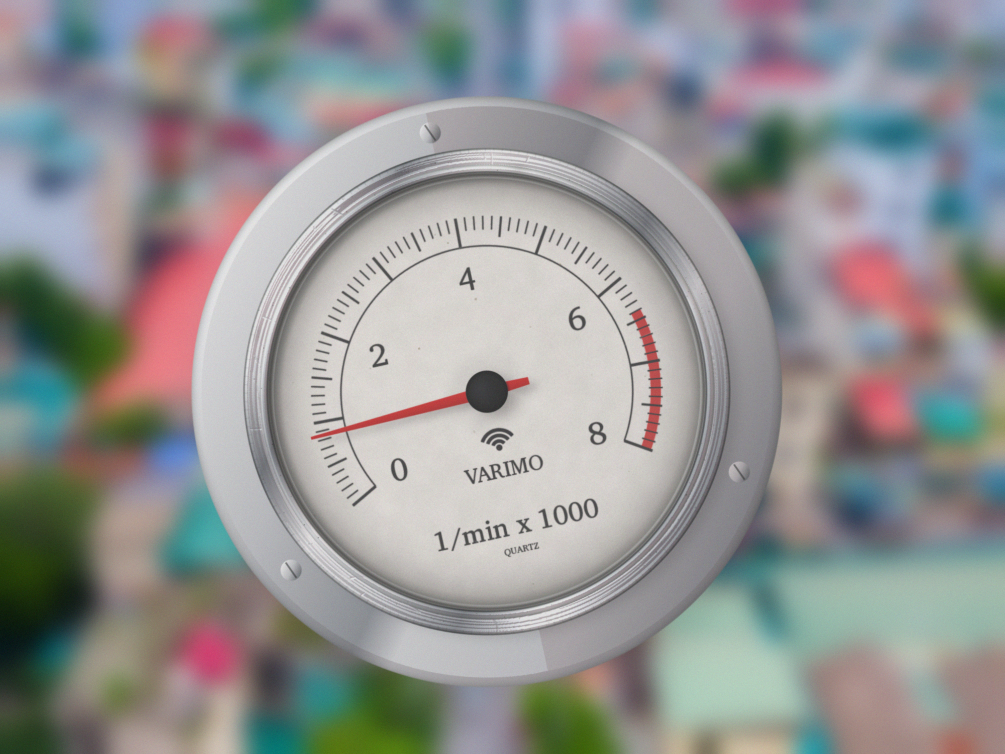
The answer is 850 (rpm)
